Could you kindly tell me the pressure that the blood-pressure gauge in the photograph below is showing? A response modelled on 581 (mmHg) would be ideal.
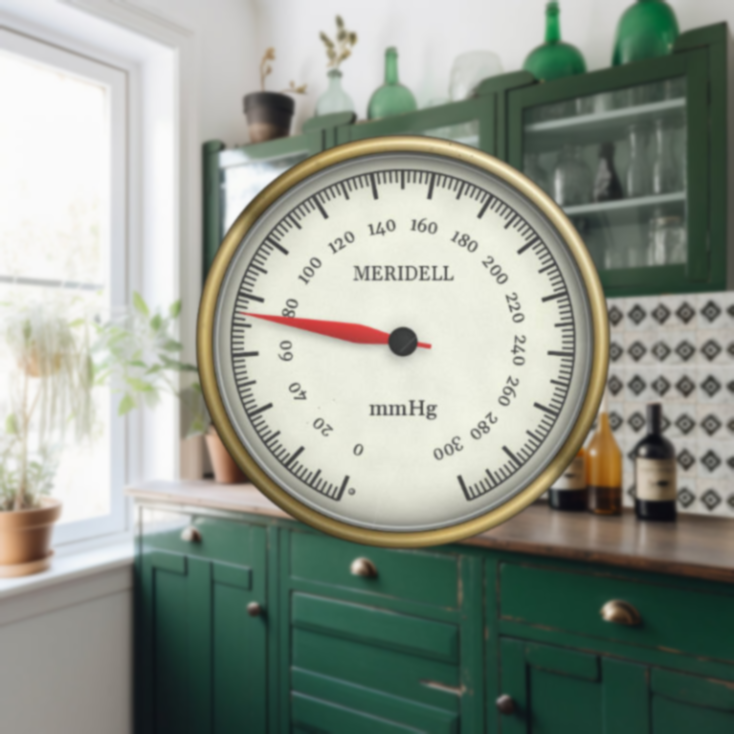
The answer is 74 (mmHg)
